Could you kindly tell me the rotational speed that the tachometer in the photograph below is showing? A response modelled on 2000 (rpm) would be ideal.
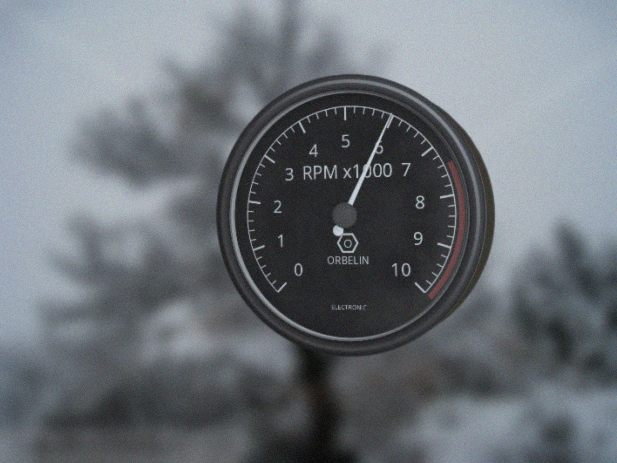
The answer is 6000 (rpm)
